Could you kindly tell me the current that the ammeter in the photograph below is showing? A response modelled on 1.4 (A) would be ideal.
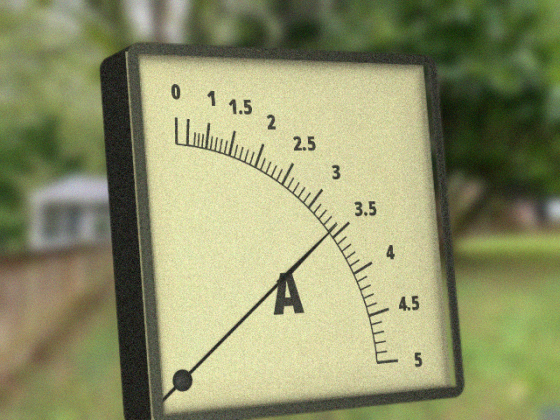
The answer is 3.4 (A)
